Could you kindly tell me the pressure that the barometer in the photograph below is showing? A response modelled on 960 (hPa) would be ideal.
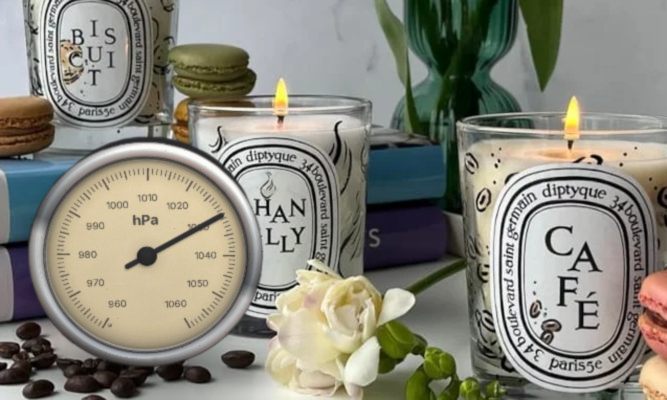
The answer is 1030 (hPa)
